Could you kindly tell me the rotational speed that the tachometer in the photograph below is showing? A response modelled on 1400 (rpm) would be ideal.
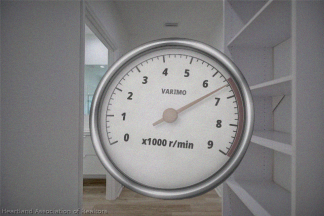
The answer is 6600 (rpm)
